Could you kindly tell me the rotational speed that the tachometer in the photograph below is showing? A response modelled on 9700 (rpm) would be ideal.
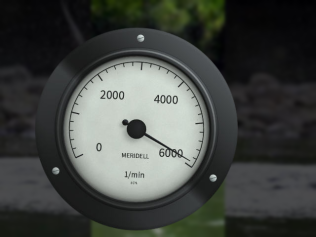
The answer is 5900 (rpm)
